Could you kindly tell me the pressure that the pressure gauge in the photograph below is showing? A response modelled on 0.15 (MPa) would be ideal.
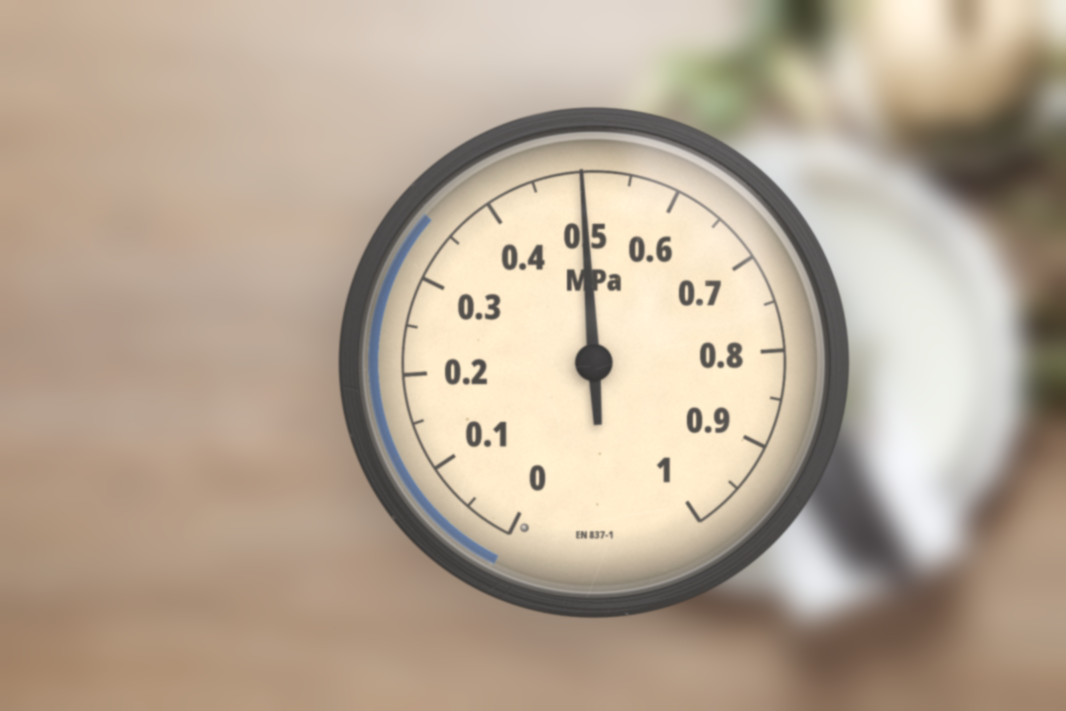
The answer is 0.5 (MPa)
